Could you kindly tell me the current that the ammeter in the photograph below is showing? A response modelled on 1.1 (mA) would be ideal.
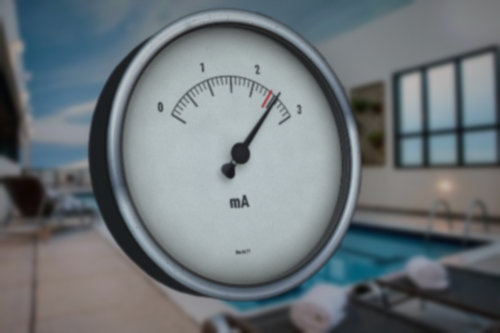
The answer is 2.5 (mA)
